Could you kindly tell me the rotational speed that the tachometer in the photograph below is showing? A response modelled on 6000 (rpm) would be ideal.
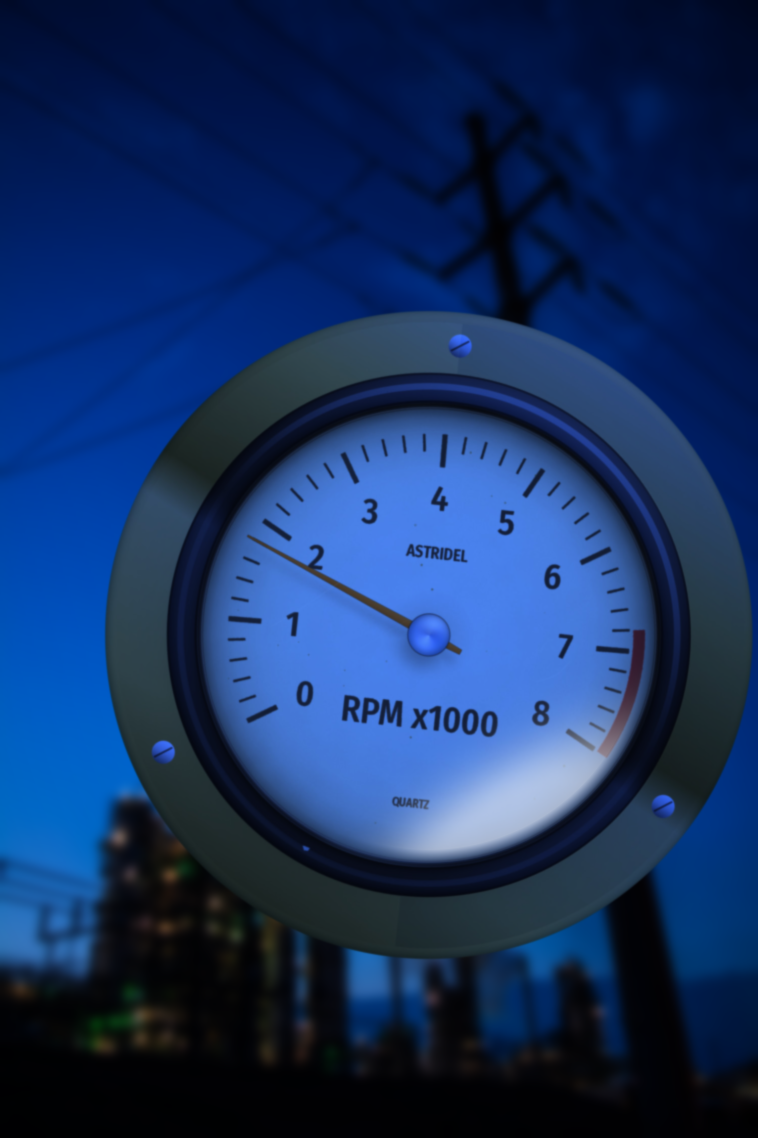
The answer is 1800 (rpm)
